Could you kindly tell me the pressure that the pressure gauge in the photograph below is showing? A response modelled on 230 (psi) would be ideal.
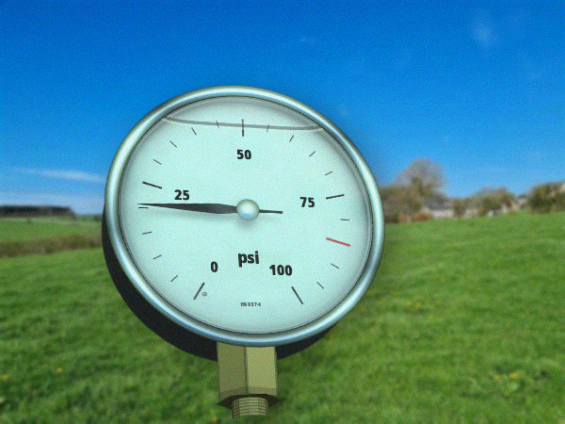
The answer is 20 (psi)
